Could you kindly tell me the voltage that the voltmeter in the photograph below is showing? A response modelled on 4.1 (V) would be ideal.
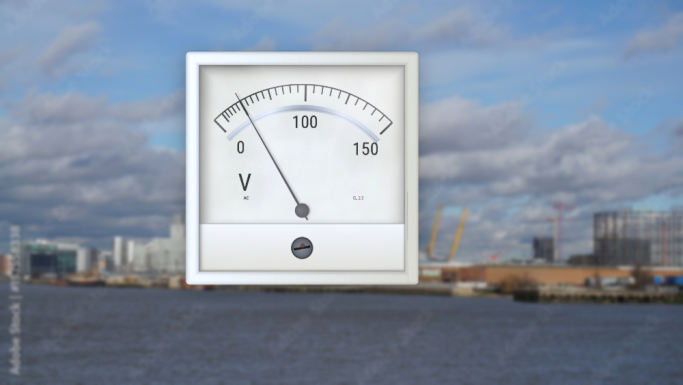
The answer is 50 (V)
